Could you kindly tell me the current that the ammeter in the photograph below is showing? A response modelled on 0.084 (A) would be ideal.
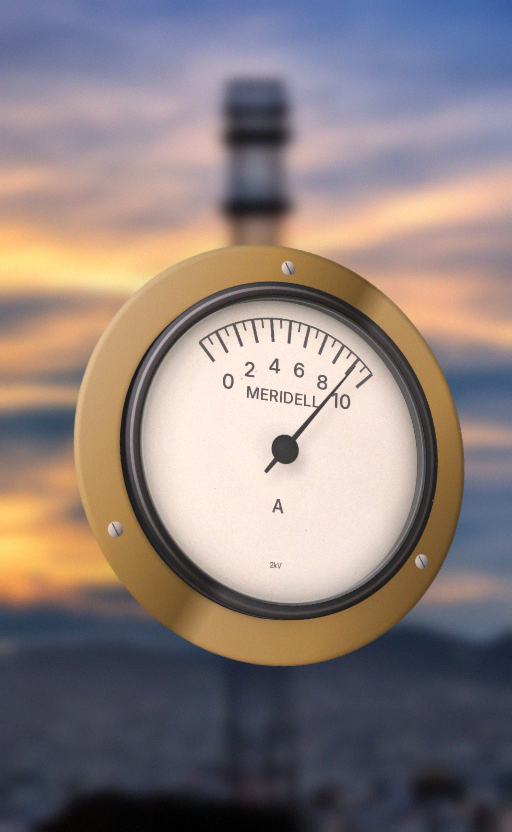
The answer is 9 (A)
